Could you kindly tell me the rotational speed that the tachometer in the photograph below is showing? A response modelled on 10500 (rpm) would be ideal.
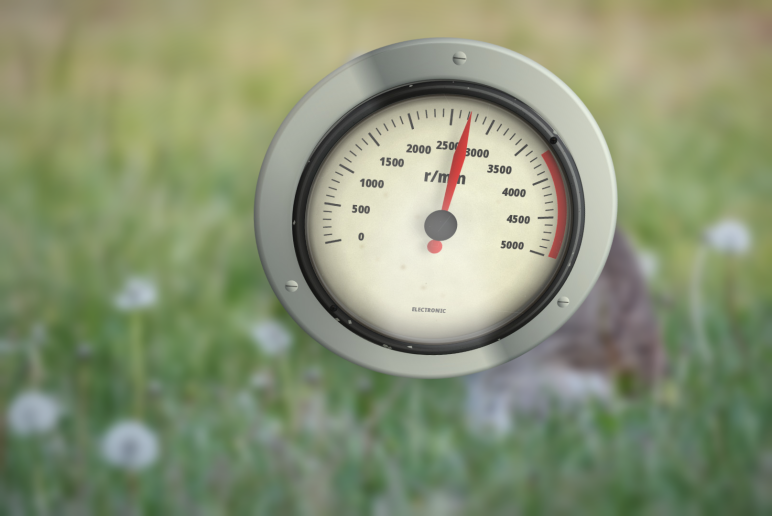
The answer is 2700 (rpm)
